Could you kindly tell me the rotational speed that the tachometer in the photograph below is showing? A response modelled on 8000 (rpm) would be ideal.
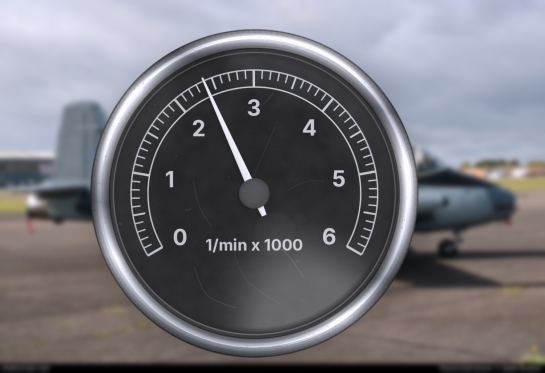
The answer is 2400 (rpm)
